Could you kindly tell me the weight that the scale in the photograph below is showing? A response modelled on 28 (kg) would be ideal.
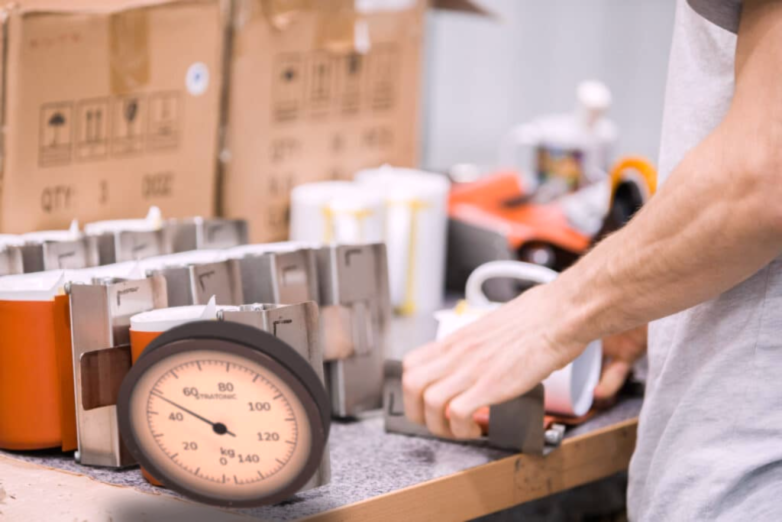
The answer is 50 (kg)
